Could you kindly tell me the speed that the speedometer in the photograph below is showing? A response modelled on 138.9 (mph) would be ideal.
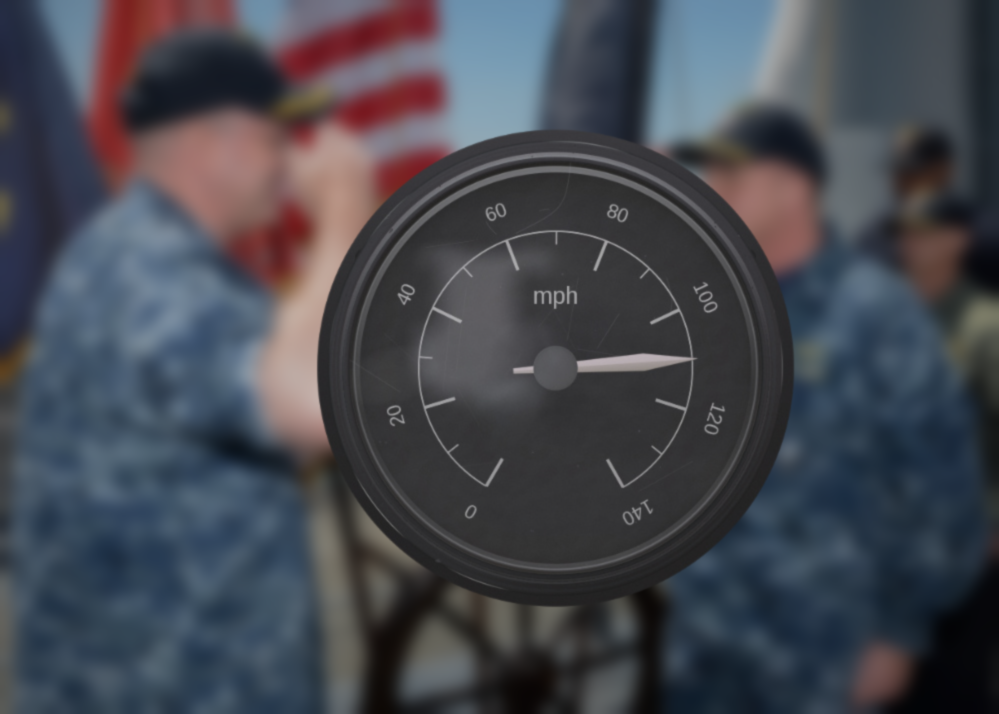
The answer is 110 (mph)
